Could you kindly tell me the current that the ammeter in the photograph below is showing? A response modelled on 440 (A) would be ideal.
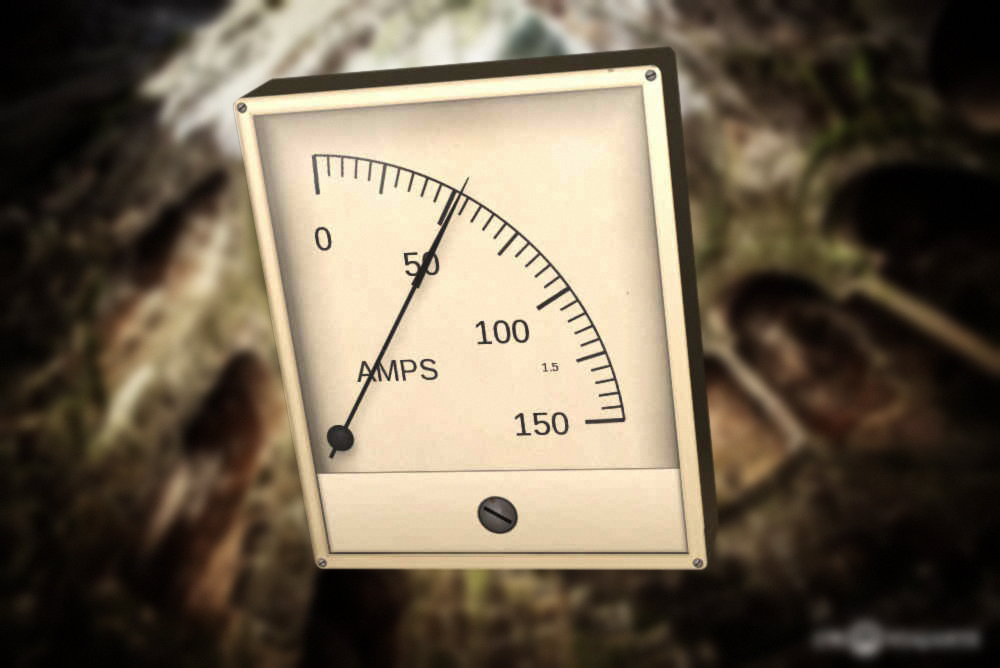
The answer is 52.5 (A)
